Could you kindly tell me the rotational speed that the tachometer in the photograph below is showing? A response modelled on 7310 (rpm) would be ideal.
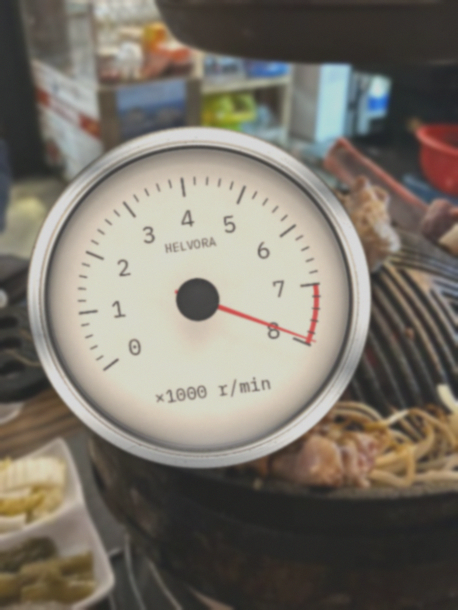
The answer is 7900 (rpm)
